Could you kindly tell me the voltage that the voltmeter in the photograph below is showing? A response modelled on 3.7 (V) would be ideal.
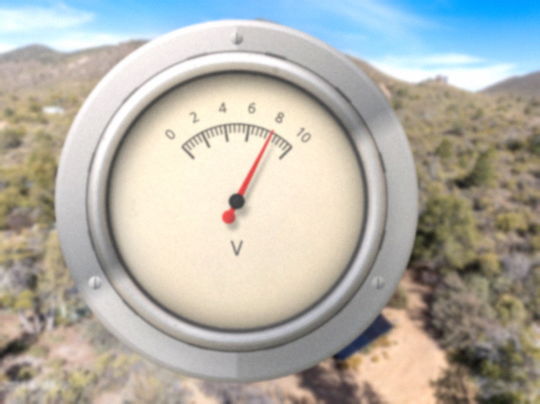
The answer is 8 (V)
